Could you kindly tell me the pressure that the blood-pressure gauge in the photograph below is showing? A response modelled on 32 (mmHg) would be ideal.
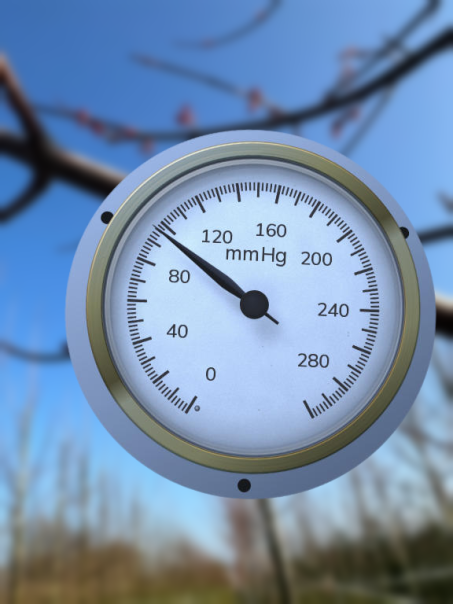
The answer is 96 (mmHg)
